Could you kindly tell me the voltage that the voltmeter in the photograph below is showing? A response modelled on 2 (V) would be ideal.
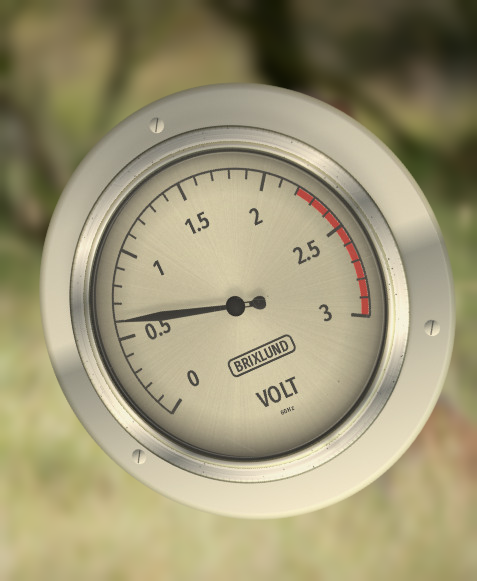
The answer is 0.6 (V)
